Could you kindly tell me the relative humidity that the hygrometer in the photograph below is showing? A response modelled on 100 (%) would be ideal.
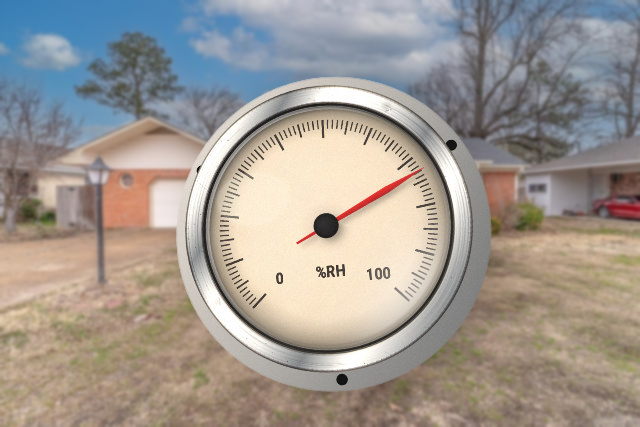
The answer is 73 (%)
